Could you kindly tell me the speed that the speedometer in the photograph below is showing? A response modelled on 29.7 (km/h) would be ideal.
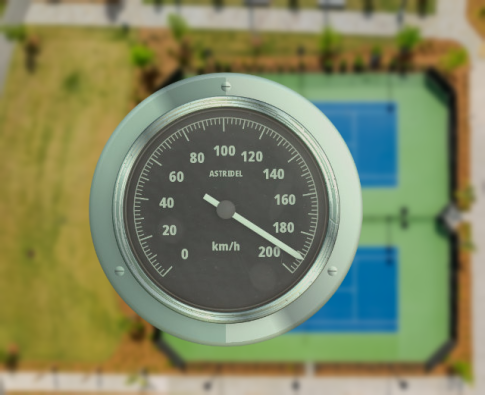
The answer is 192 (km/h)
